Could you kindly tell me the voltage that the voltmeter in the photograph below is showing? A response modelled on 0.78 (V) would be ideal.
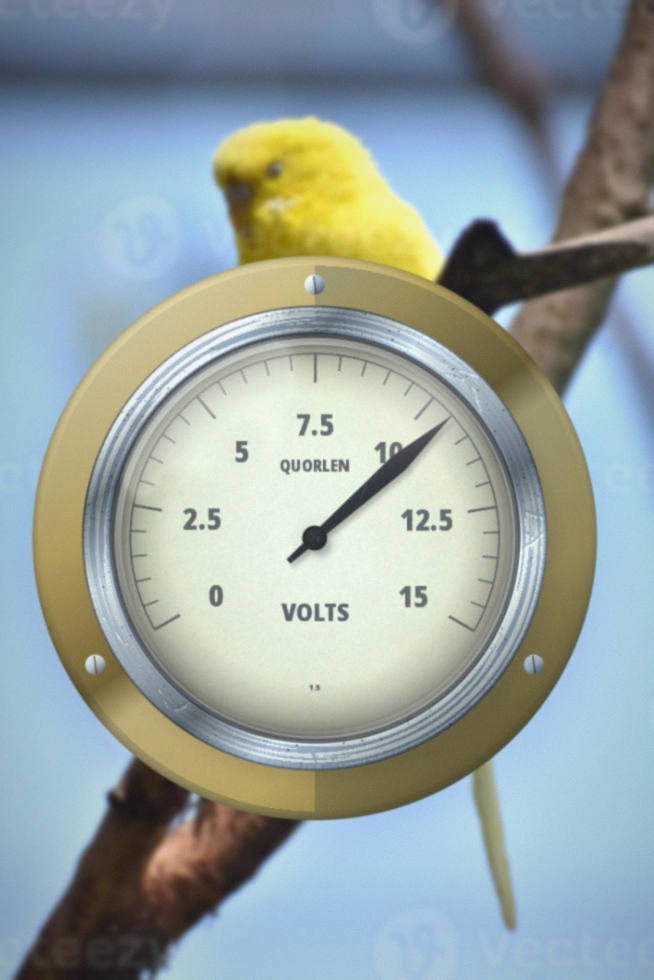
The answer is 10.5 (V)
